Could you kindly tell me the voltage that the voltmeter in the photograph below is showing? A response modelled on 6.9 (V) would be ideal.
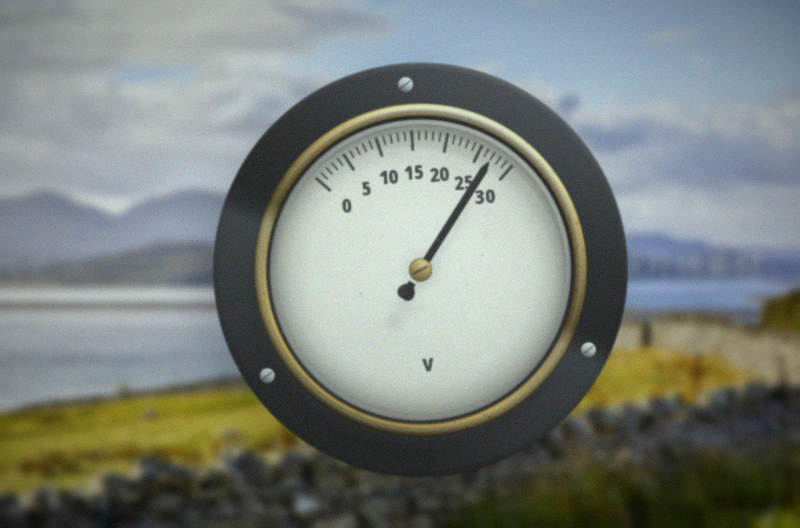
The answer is 27 (V)
